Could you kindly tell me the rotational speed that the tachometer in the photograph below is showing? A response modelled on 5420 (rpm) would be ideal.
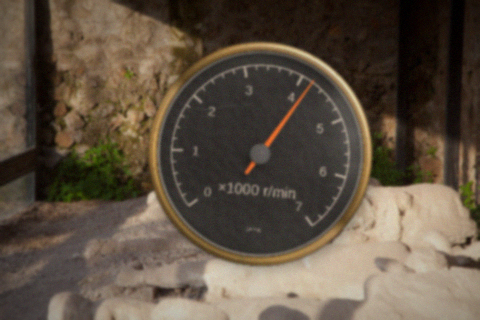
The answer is 4200 (rpm)
